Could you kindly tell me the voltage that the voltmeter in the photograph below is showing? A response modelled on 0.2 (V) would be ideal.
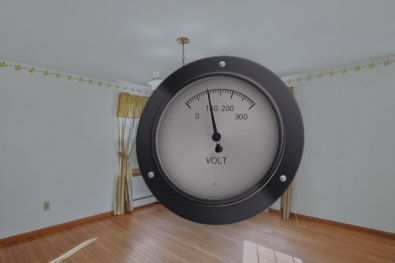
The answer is 100 (V)
